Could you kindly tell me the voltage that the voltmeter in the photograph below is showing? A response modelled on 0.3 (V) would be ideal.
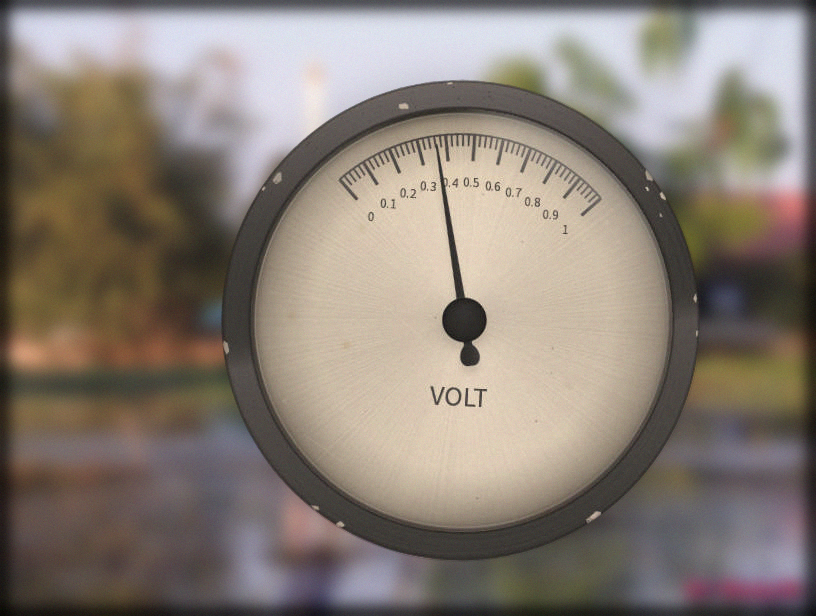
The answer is 0.36 (V)
